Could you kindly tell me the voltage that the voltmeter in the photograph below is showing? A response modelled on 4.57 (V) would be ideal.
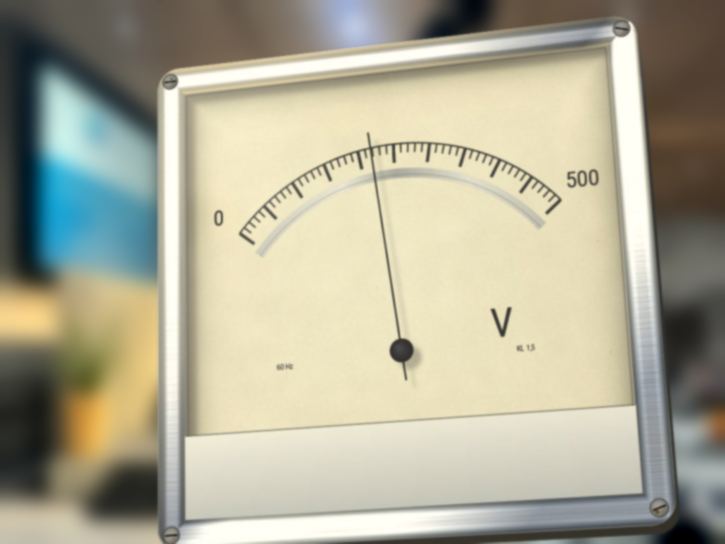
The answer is 220 (V)
